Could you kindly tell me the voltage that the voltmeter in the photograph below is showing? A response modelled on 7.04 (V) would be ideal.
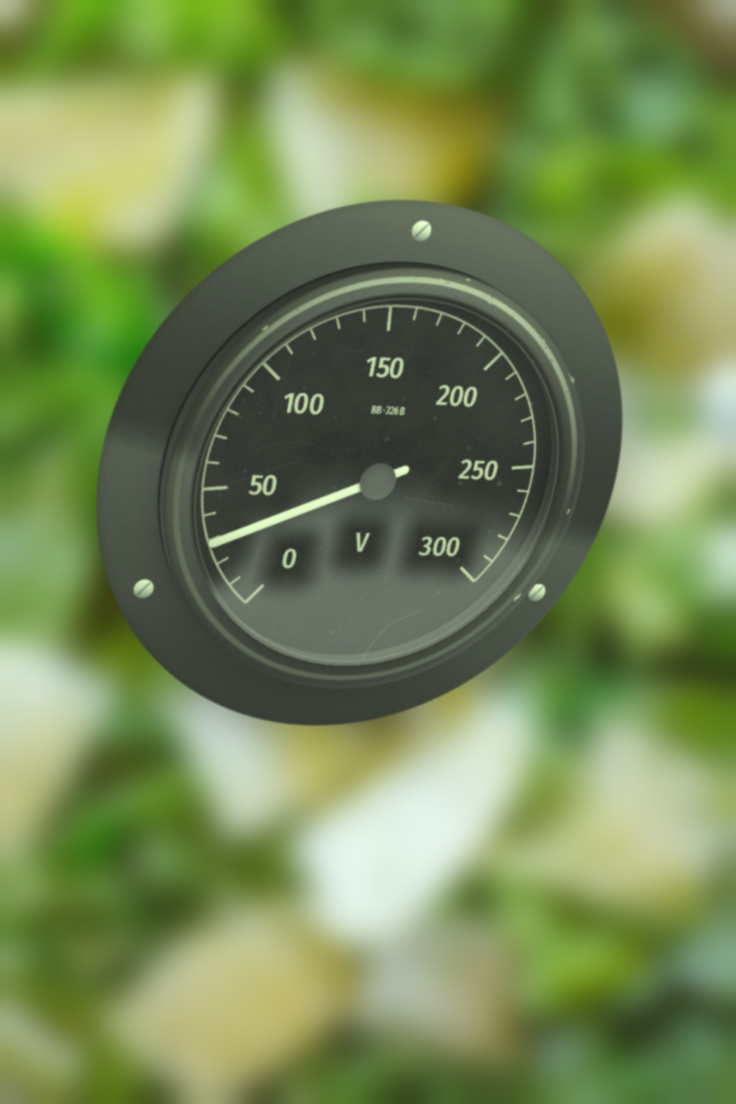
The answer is 30 (V)
